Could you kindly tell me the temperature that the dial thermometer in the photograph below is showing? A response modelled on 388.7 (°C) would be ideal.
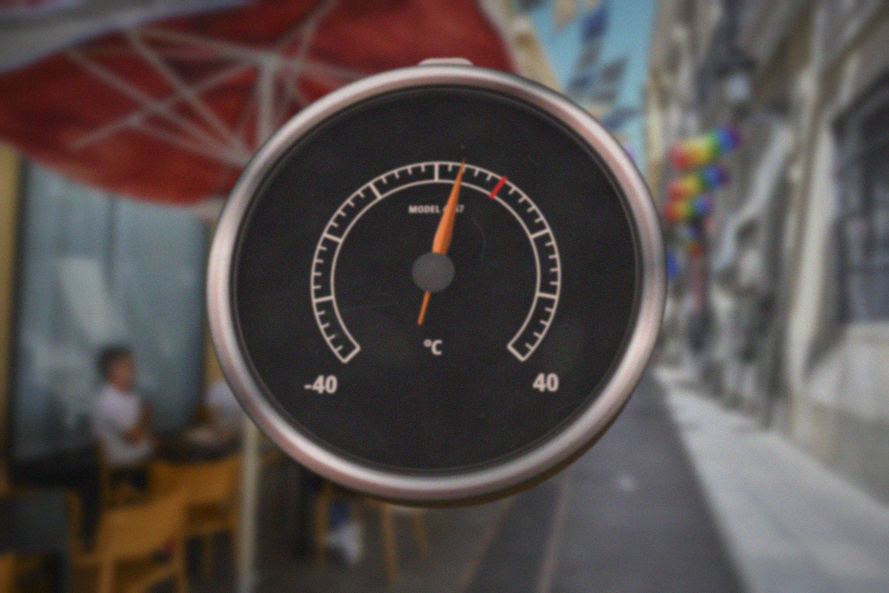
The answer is 4 (°C)
